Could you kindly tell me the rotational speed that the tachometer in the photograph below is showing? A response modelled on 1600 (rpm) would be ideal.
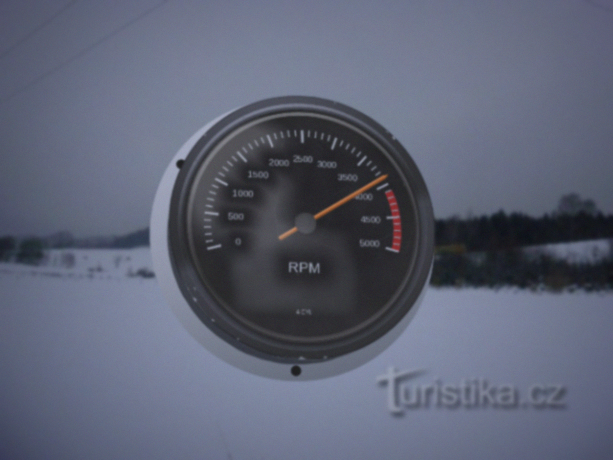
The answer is 3900 (rpm)
